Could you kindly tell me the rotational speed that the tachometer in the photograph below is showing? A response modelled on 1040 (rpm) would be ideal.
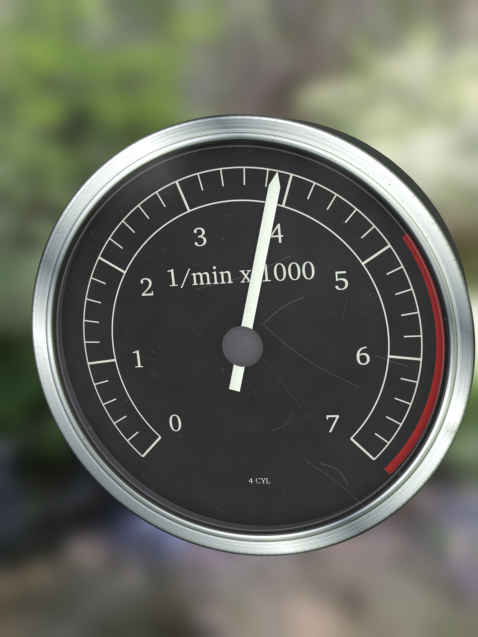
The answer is 3900 (rpm)
